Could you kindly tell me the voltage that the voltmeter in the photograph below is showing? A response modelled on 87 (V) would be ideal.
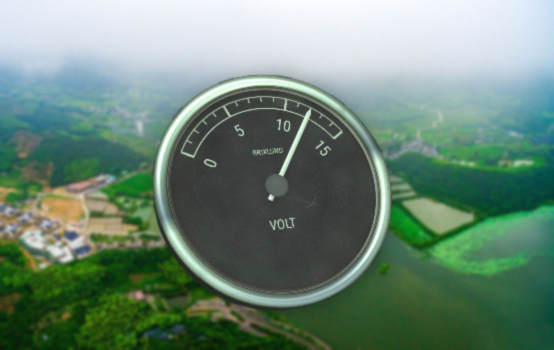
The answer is 12 (V)
